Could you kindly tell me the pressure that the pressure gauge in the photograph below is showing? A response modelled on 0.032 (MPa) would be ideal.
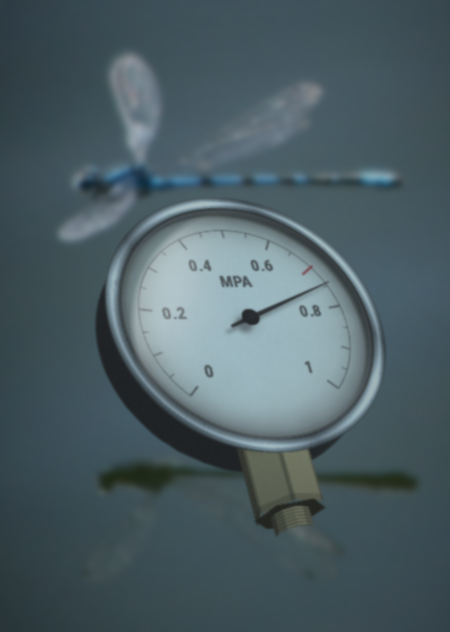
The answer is 0.75 (MPa)
